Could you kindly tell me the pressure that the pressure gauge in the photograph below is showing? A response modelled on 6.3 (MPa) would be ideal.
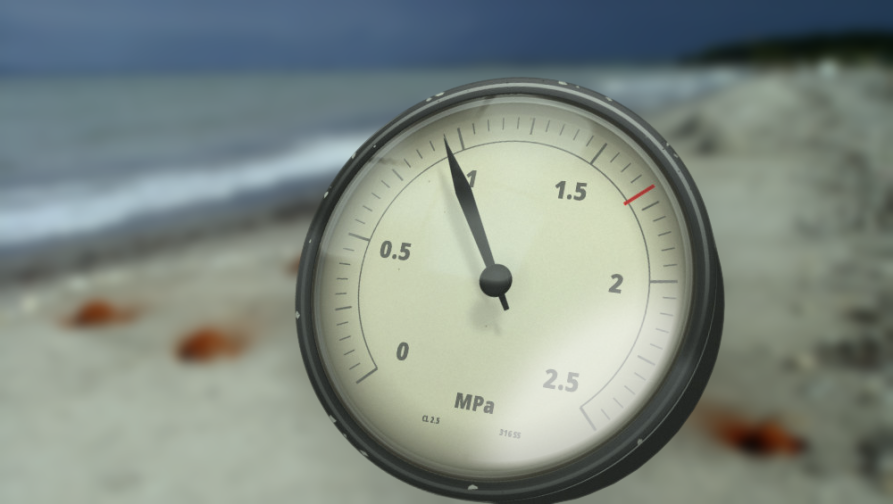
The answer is 0.95 (MPa)
